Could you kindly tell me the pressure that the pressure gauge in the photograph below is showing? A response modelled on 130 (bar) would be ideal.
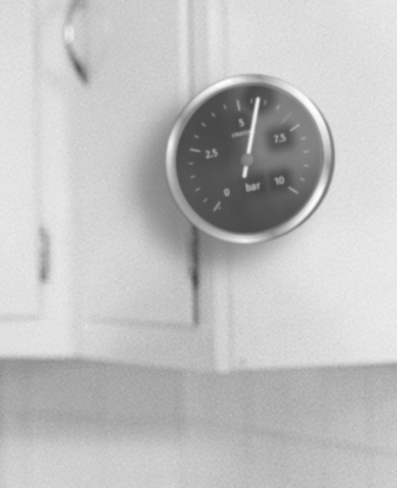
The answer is 5.75 (bar)
